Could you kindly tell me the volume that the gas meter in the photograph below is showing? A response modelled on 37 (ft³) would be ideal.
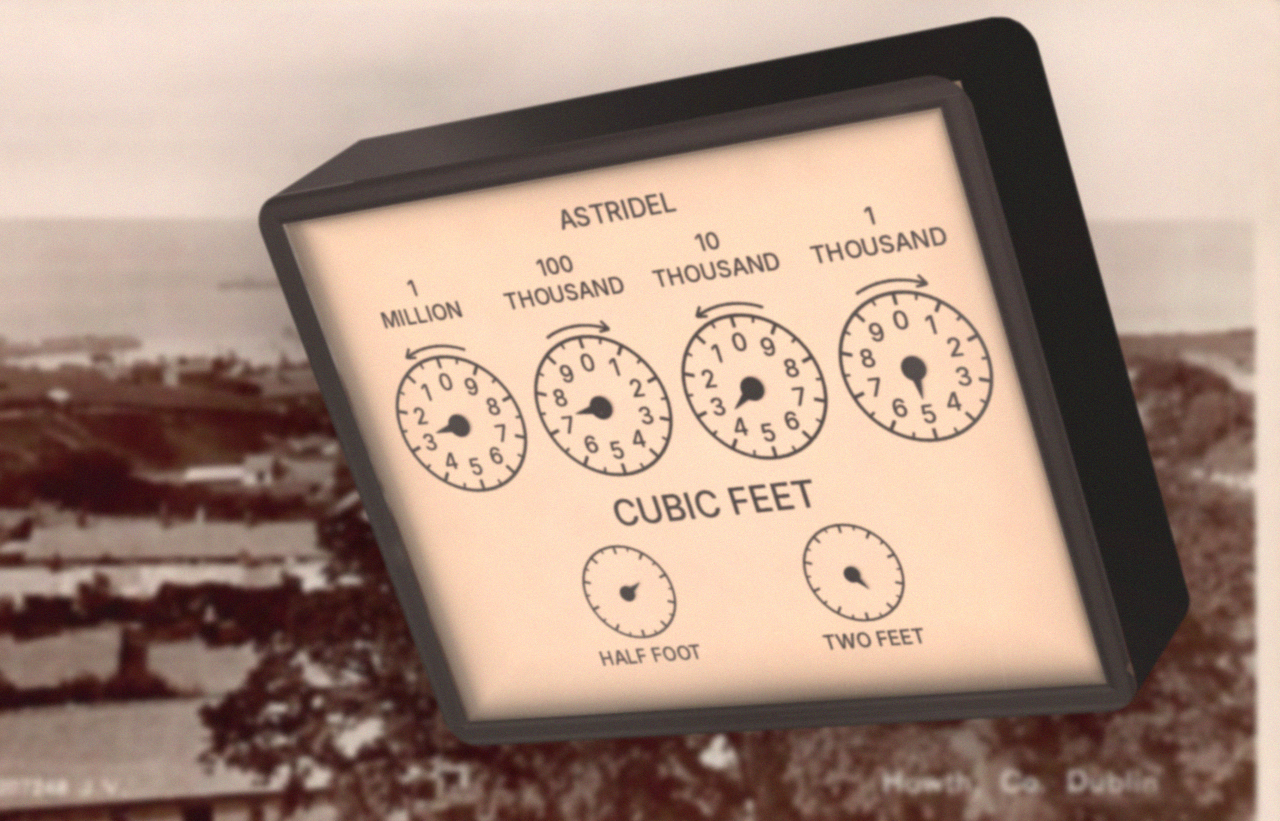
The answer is 273500 (ft³)
